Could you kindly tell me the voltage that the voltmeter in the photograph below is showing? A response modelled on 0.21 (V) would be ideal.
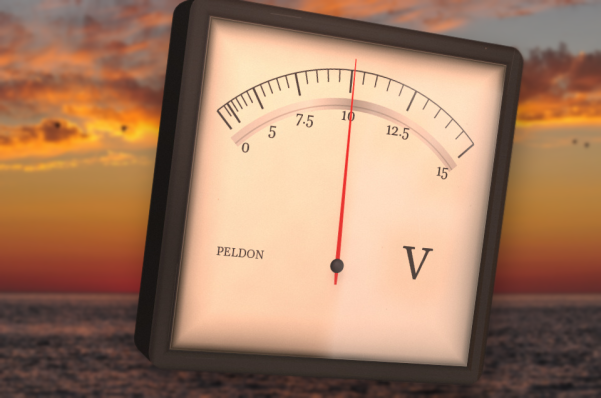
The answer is 10 (V)
